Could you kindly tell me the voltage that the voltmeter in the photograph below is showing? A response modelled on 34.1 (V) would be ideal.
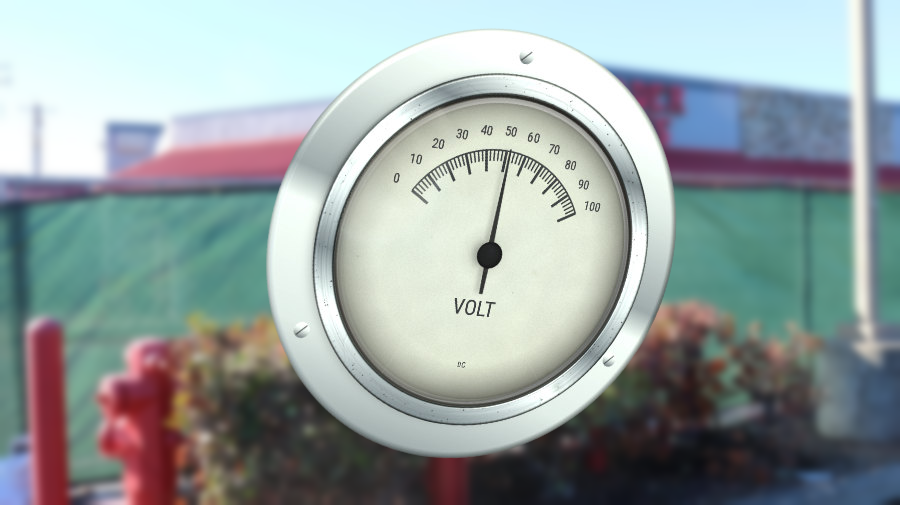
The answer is 50 (V)
